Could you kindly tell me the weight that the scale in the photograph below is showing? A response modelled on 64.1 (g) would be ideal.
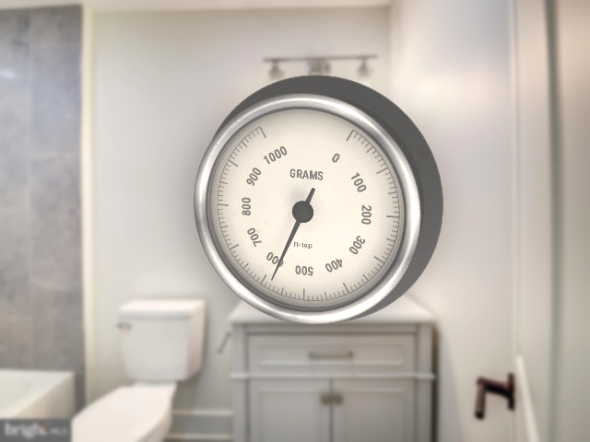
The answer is 580 (g)
